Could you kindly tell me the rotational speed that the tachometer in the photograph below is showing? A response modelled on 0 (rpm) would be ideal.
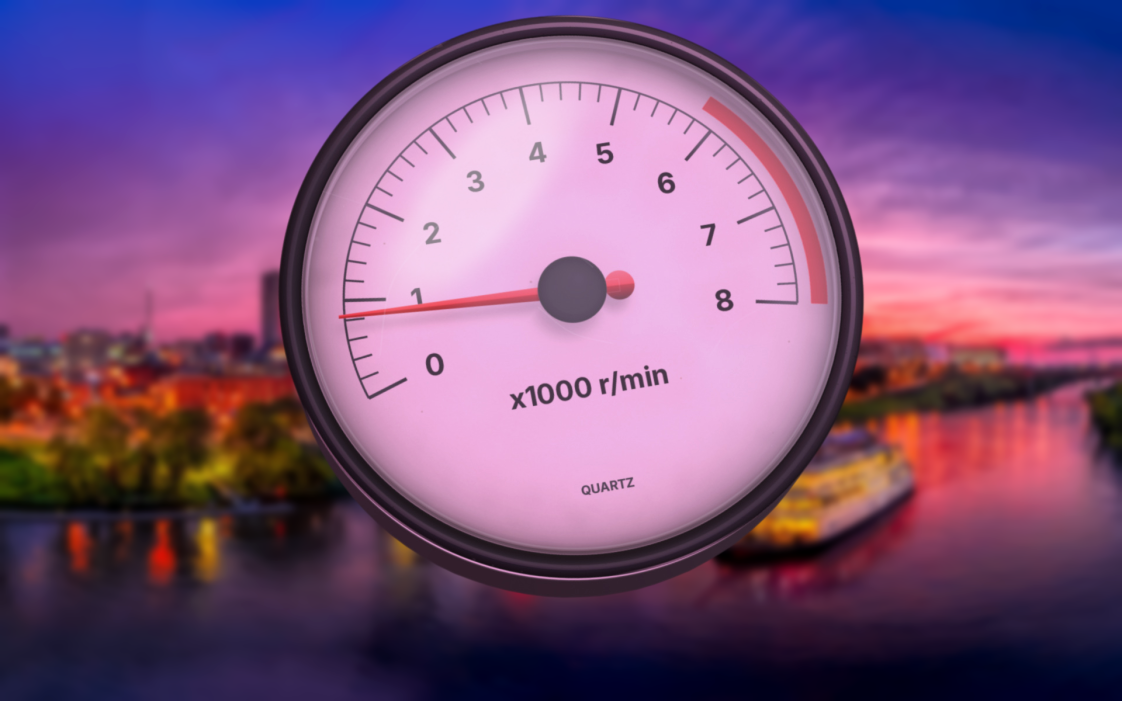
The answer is 800 (rpm)
